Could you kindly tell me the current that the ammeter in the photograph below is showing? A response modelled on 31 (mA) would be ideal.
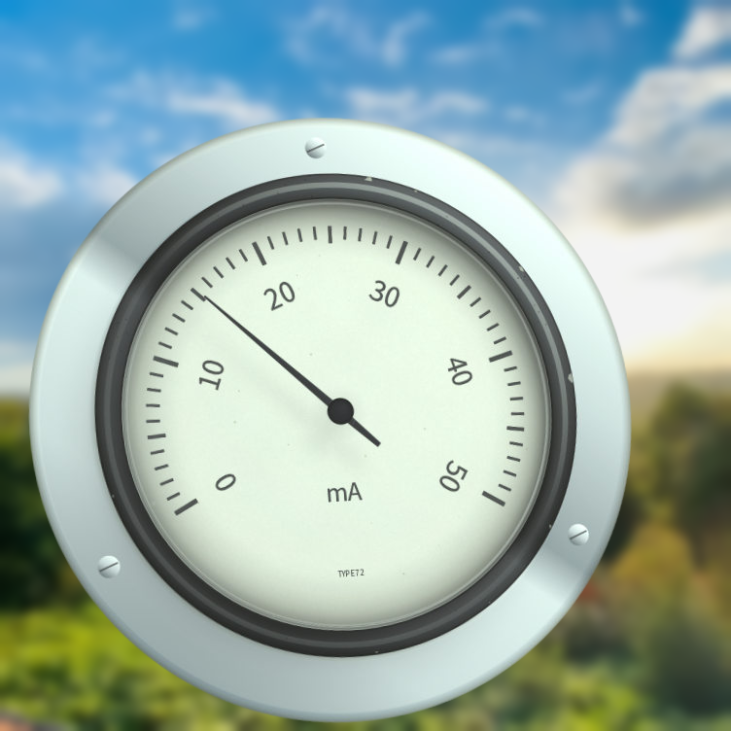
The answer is 15 (mA)
